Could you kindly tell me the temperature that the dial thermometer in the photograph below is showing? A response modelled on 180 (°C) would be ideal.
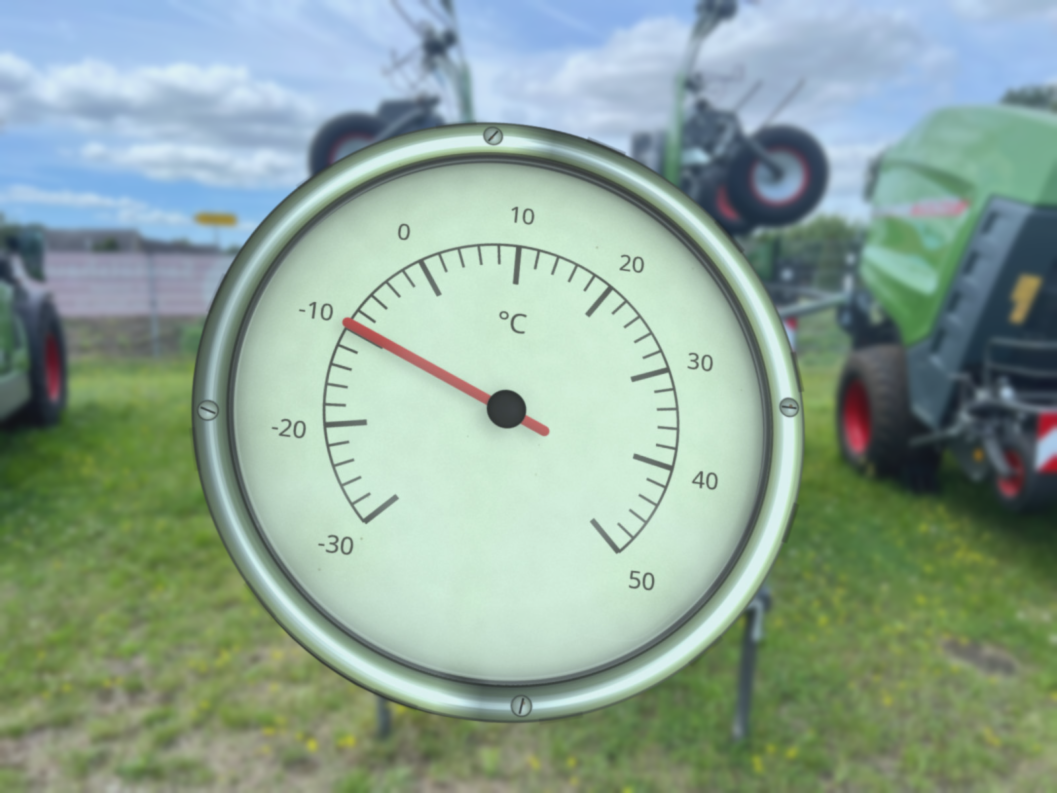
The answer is -10 (°C)
